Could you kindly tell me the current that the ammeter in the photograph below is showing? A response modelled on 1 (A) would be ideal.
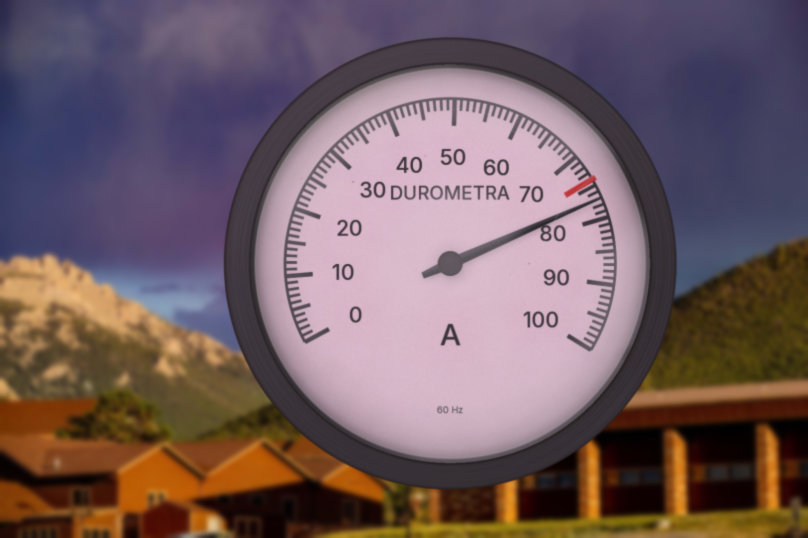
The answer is 77 (A)
